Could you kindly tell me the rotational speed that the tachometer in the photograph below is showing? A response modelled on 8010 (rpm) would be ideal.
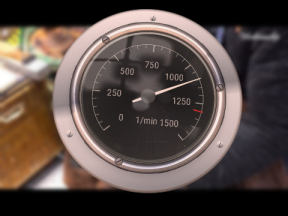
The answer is 1100 (rpm)
